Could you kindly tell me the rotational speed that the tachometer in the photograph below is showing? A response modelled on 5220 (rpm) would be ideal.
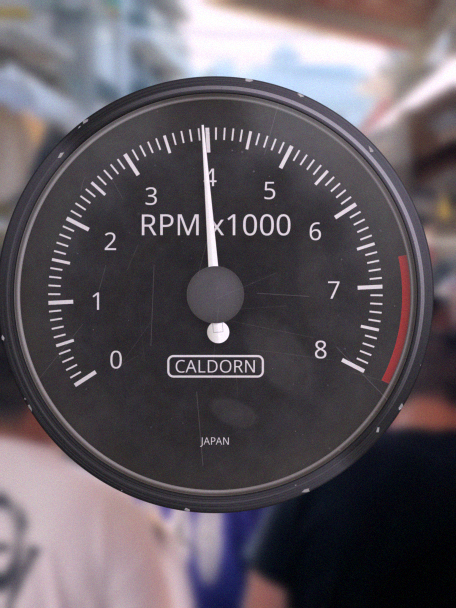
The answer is 3950 (rpm)
